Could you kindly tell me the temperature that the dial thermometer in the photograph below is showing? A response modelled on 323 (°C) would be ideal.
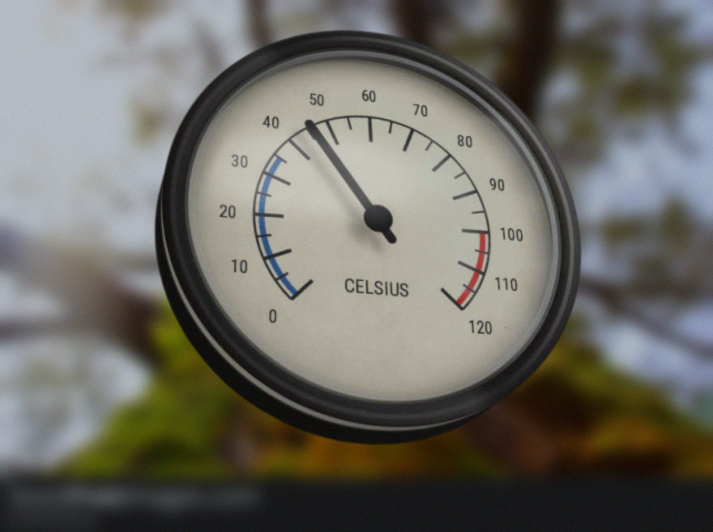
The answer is 45 (°C)
